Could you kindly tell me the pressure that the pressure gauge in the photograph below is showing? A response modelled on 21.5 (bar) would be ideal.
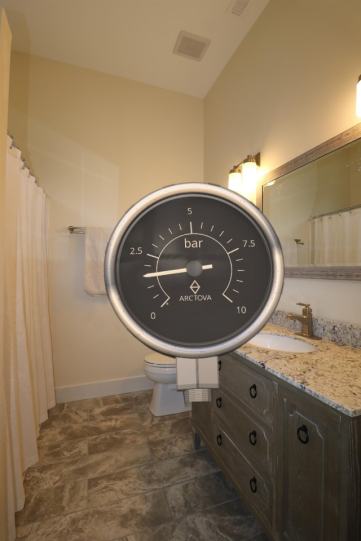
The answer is 1.5 (bar)
